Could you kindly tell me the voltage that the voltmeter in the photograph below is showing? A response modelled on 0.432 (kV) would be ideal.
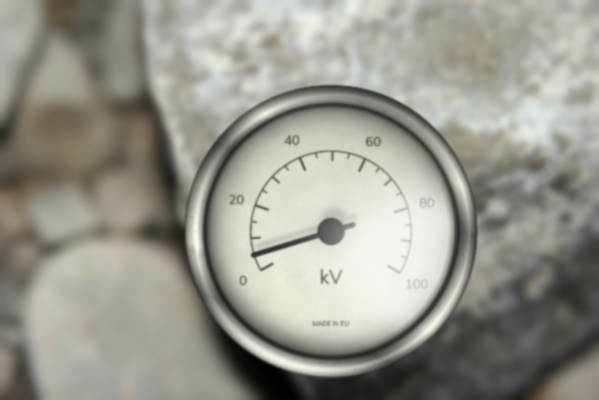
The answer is 5 (kV)
